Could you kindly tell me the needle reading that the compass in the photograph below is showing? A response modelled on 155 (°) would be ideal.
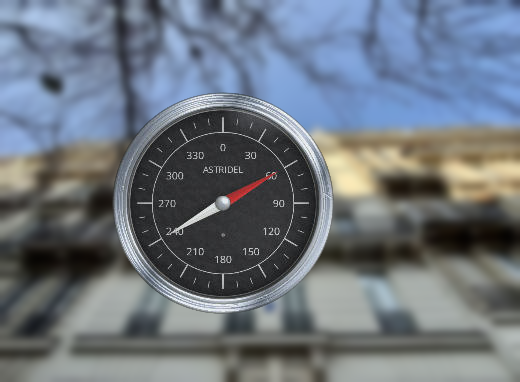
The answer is 60 (°)
